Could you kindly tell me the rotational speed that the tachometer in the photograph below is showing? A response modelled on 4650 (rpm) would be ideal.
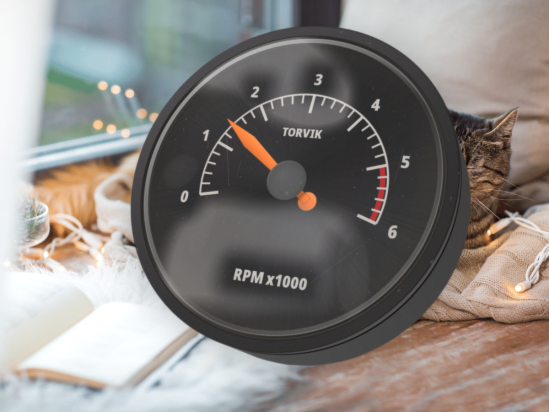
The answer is 1400 (rpm)
